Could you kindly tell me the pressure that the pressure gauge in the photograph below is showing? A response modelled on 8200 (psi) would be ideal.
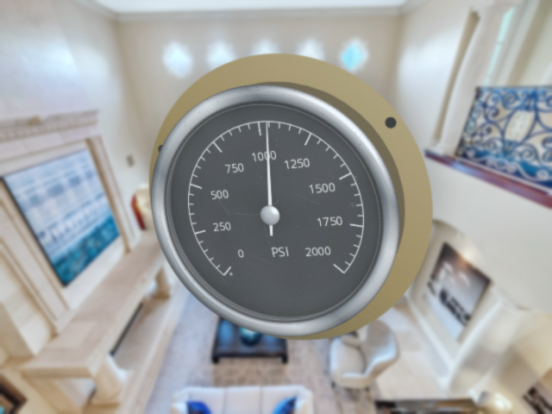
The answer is 1050 (psi)
